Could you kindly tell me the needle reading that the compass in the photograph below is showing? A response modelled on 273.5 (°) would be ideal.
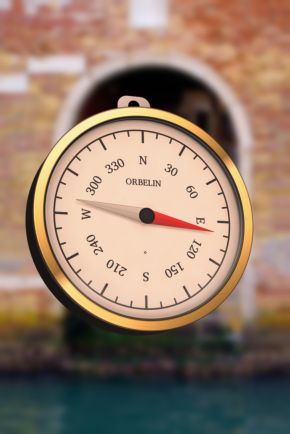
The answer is 100 (°)
